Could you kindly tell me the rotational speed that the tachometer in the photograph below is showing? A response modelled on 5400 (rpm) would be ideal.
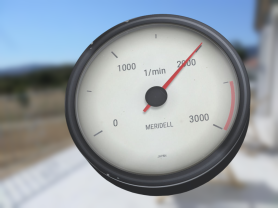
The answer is 2000 (rpm)
